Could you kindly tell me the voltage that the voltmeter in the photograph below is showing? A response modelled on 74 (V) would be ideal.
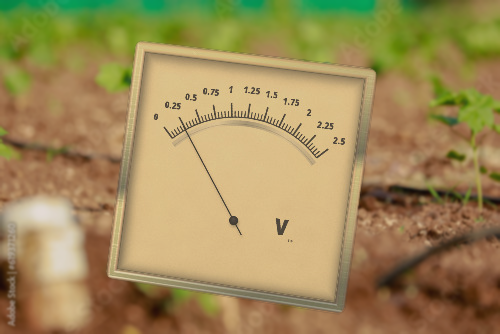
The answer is 0.25 (V)
